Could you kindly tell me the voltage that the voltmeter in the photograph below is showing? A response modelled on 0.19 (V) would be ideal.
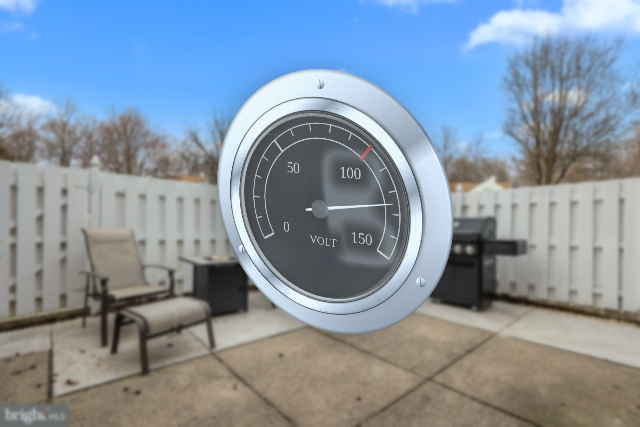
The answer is 125 (V)
